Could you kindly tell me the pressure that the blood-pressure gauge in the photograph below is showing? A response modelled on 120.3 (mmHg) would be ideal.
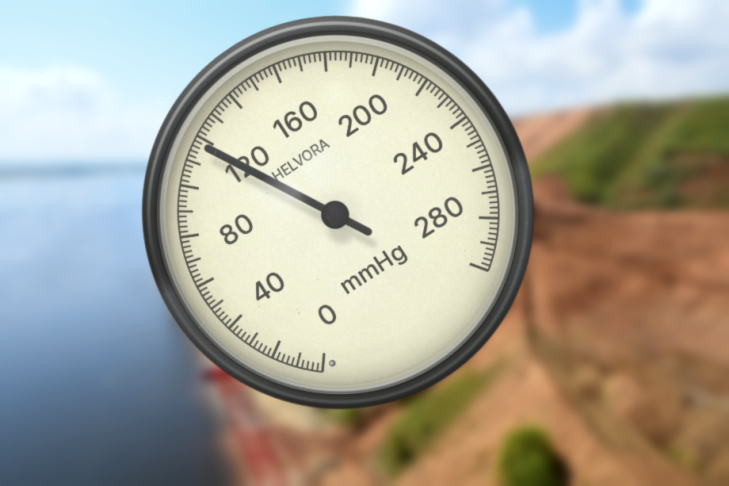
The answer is 118 (mmHg)
